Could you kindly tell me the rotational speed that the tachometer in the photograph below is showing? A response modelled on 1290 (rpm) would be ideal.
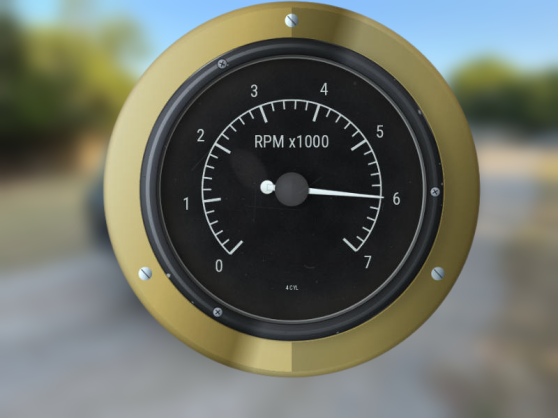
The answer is 6000 (rpm)
